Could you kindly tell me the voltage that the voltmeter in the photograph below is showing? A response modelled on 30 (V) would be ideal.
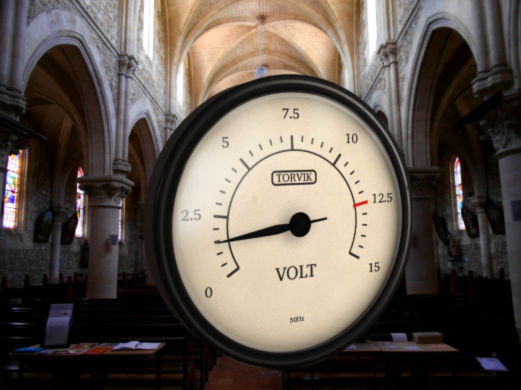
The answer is 1.5 (V)
